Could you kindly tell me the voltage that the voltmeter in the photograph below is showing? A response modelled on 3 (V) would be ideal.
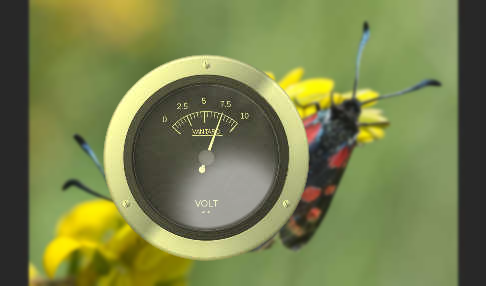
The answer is 7.5 (V)
